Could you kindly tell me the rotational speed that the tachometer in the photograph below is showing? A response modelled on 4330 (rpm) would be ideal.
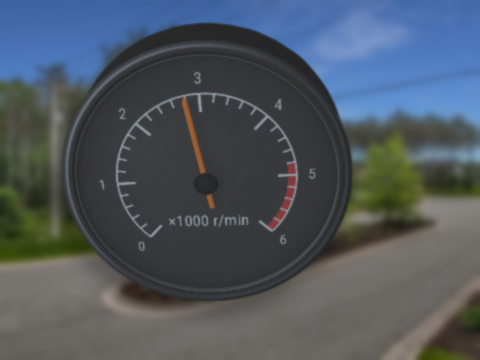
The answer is 2800 (rpm)
